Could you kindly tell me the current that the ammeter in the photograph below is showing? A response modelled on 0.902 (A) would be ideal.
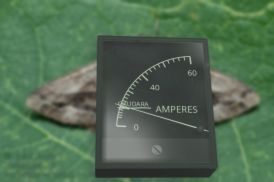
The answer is 20 (A)
